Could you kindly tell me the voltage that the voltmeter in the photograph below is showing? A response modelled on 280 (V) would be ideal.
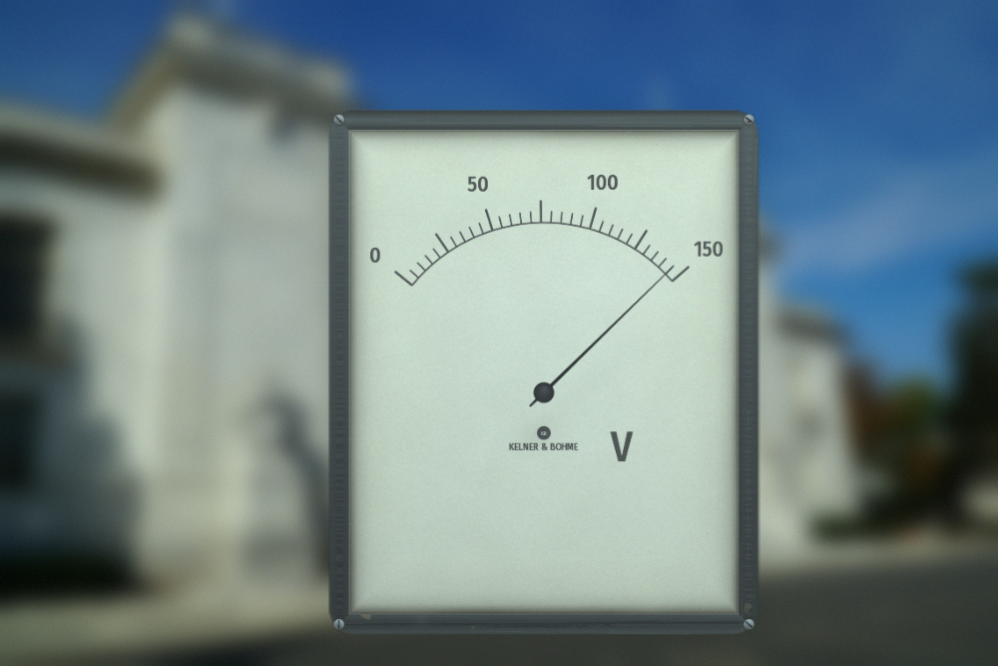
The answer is 145 (V)
